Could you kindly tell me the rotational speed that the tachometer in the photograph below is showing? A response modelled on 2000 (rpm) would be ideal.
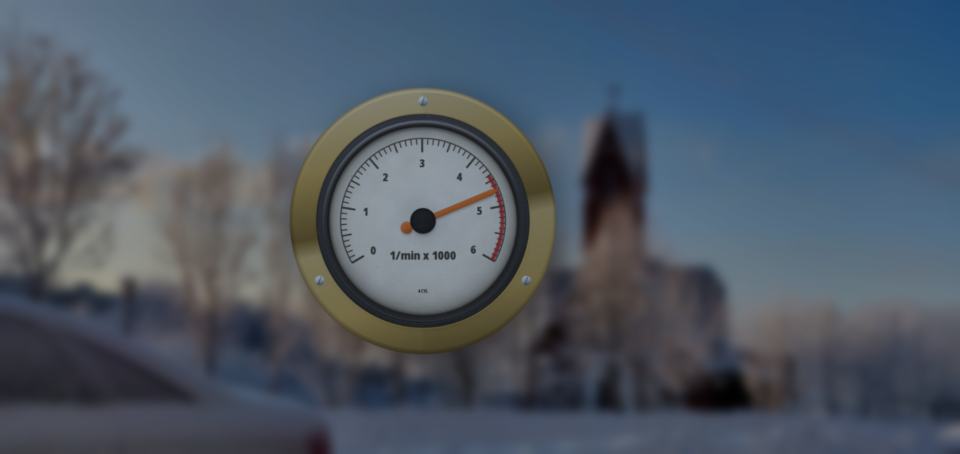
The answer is 4700 (rpm)
